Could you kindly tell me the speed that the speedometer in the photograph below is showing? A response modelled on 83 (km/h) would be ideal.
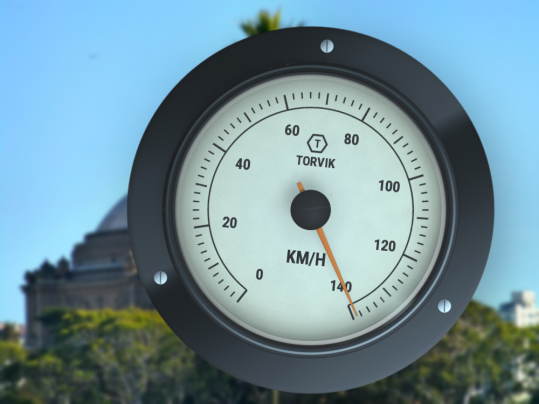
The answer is 139 (km/h)
